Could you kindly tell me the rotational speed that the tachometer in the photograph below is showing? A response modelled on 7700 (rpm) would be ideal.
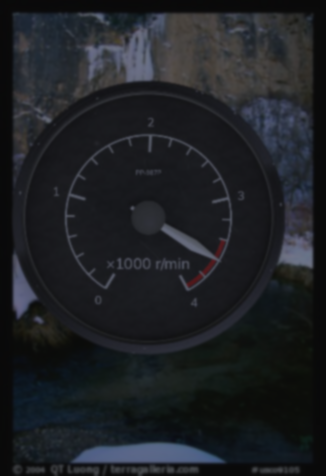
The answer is 3600 (rpm)
